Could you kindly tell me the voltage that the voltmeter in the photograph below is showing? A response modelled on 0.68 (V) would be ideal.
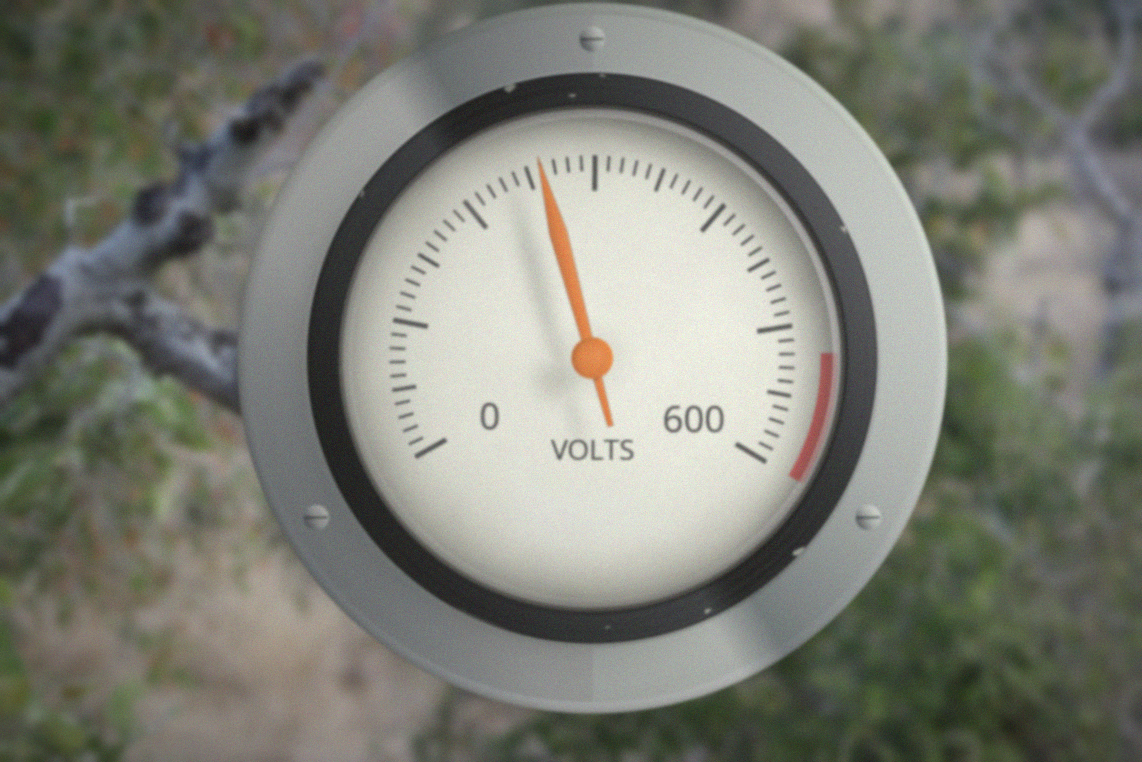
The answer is 260 (V)
